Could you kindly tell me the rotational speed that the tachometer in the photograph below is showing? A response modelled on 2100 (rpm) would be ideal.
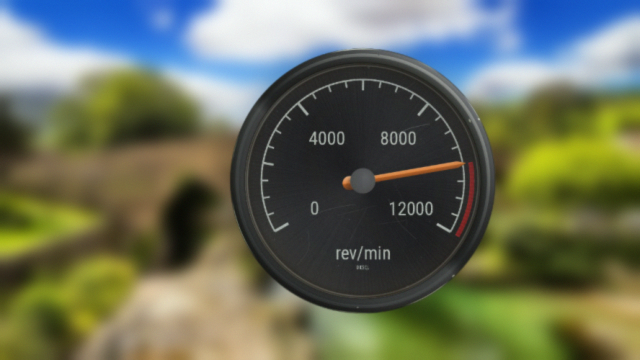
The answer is 10000 (rpm)
